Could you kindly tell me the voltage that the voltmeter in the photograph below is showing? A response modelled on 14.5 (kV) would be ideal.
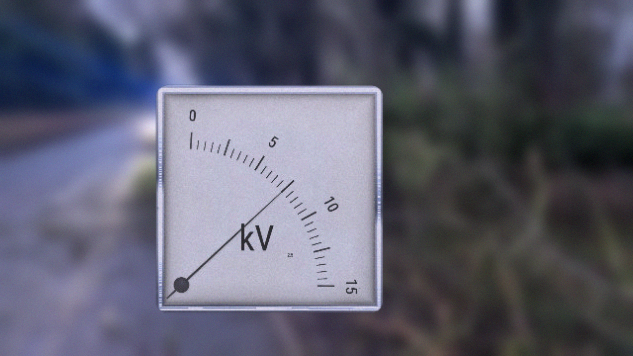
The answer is 7.5 (kV)
